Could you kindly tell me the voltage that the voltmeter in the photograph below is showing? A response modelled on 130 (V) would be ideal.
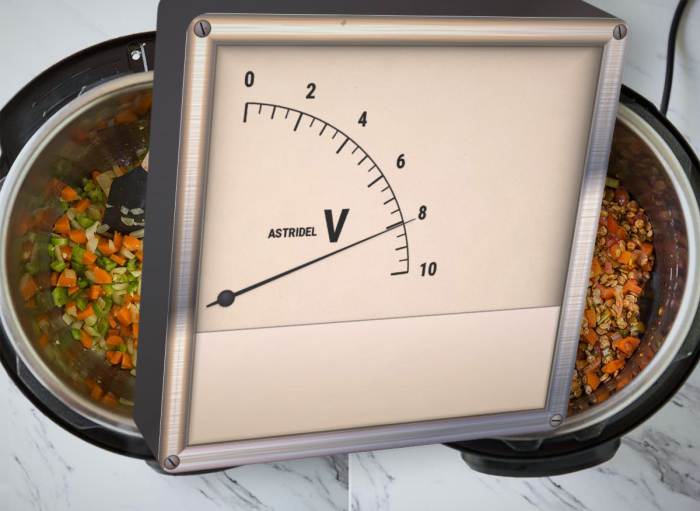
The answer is 8 (V)
